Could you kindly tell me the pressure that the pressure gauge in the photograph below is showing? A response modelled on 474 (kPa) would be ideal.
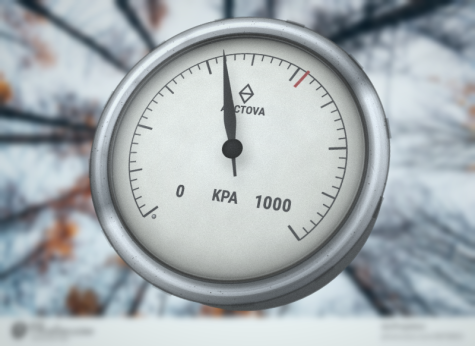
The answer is 440 (kPa)
